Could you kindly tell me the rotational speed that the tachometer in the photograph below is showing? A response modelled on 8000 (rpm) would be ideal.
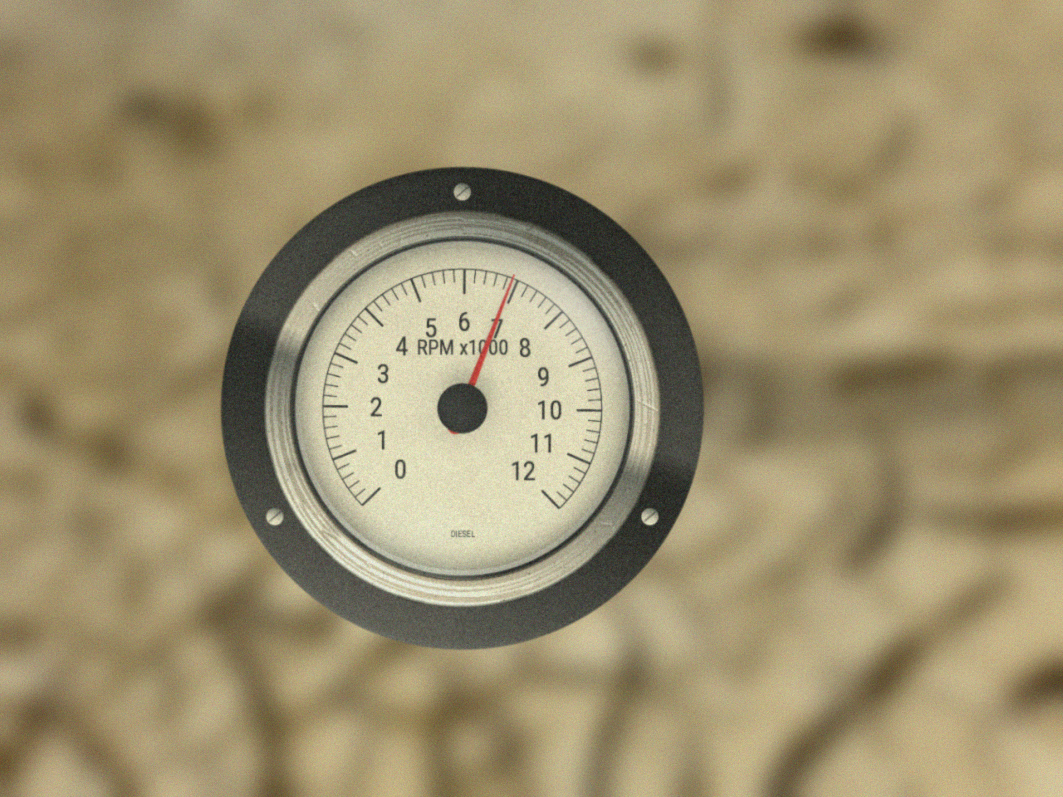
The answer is 6900 (rpm)
